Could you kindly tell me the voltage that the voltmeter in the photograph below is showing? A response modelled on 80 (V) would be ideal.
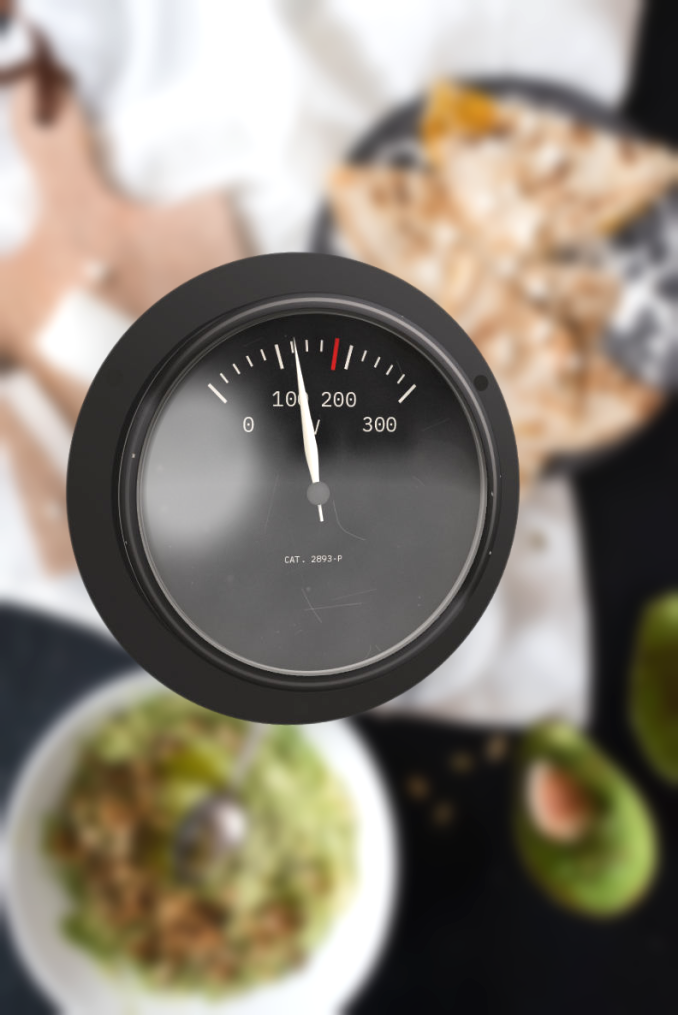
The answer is 120 (V)
